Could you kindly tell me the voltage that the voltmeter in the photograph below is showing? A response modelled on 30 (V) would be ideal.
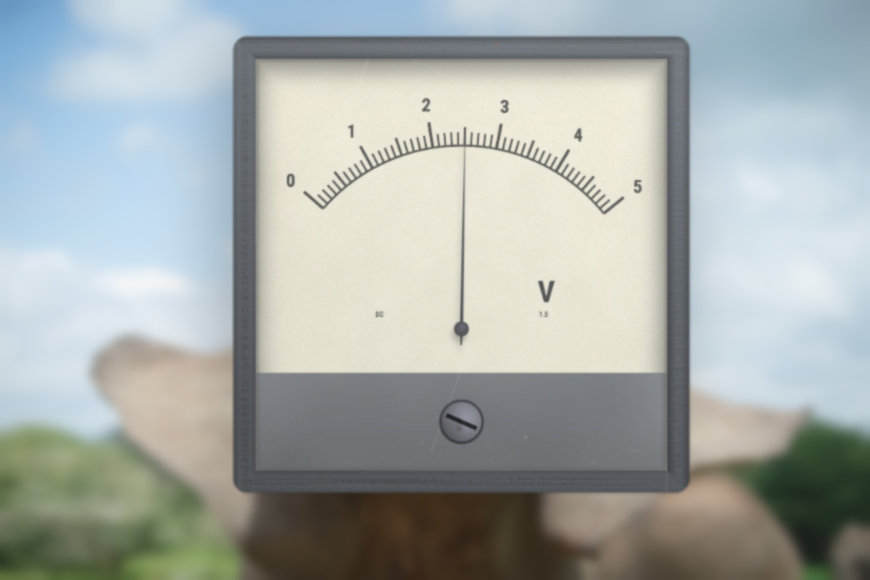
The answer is 2.5 (V)
